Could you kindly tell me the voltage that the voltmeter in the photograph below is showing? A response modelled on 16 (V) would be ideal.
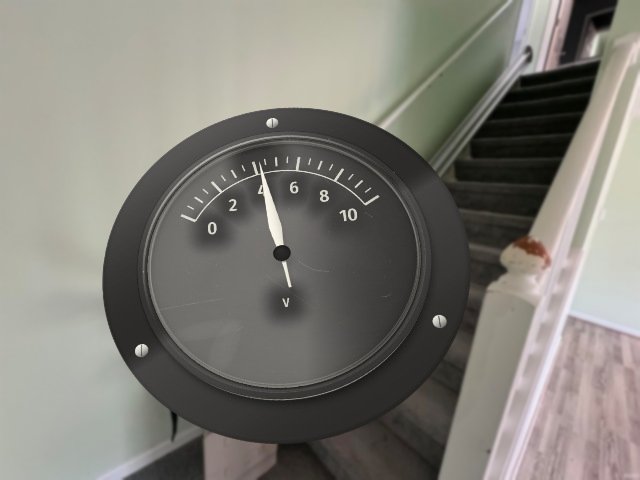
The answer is 4.25 (V)
